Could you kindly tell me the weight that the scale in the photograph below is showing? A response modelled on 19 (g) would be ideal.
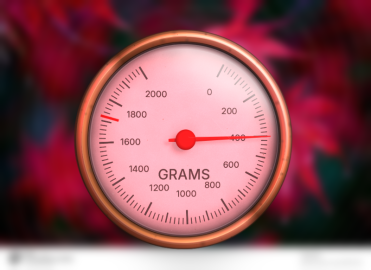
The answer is 400 (g)
